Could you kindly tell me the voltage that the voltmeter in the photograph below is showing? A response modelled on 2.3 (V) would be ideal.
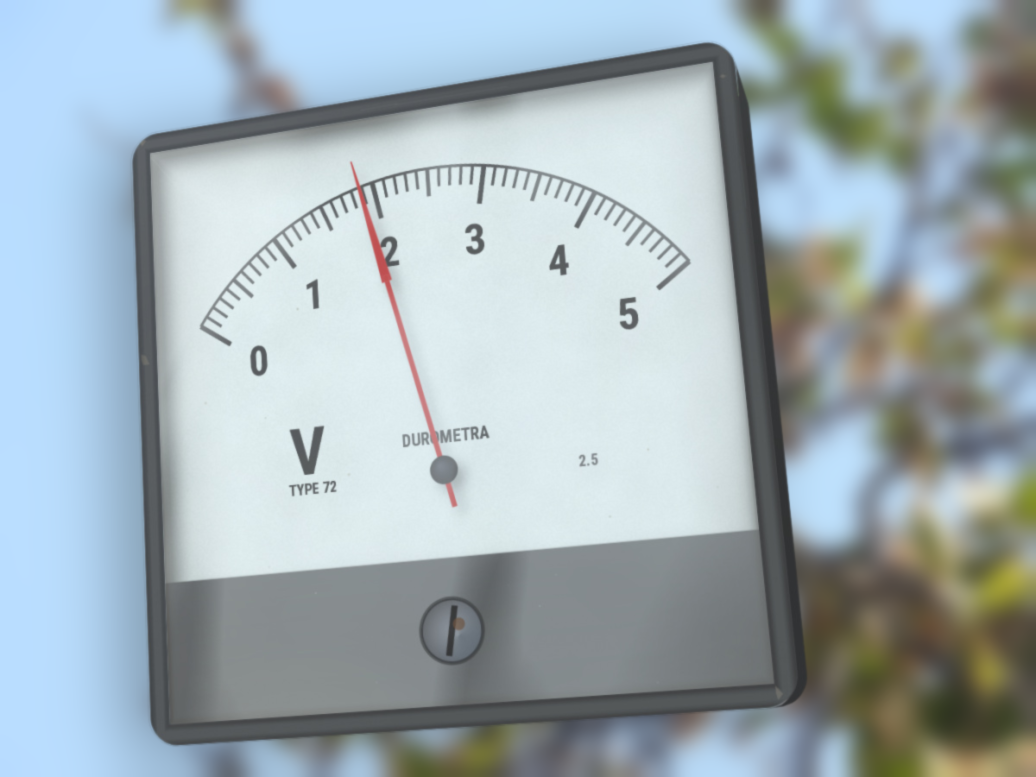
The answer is 1.9 (V)
